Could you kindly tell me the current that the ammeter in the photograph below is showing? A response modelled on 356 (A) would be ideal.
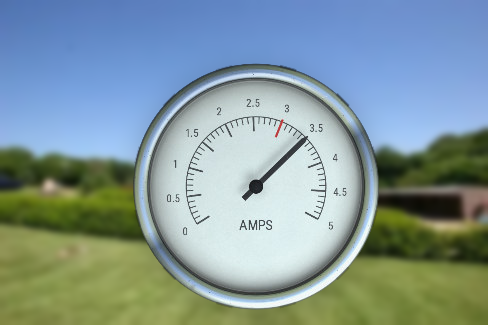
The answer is 3.5 (A)
